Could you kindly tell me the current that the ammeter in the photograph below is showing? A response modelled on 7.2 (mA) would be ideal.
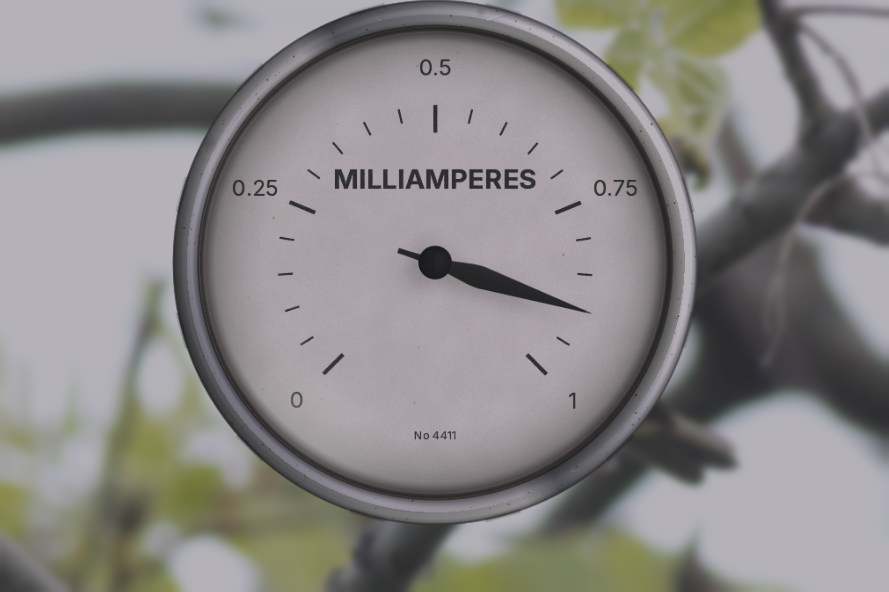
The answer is 0.9 (mA)
